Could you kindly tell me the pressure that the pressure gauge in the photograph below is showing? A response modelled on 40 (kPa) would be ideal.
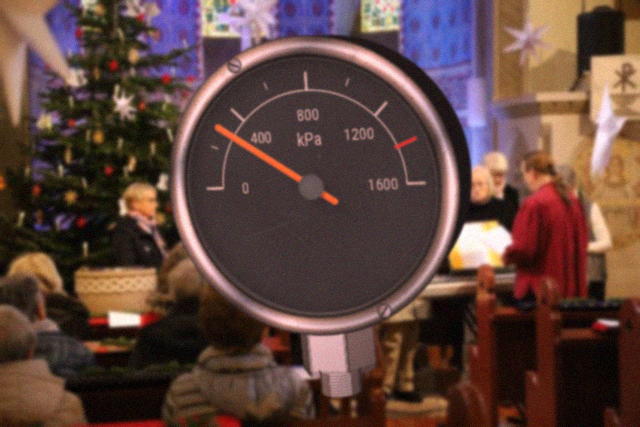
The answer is 300 (kPa)
